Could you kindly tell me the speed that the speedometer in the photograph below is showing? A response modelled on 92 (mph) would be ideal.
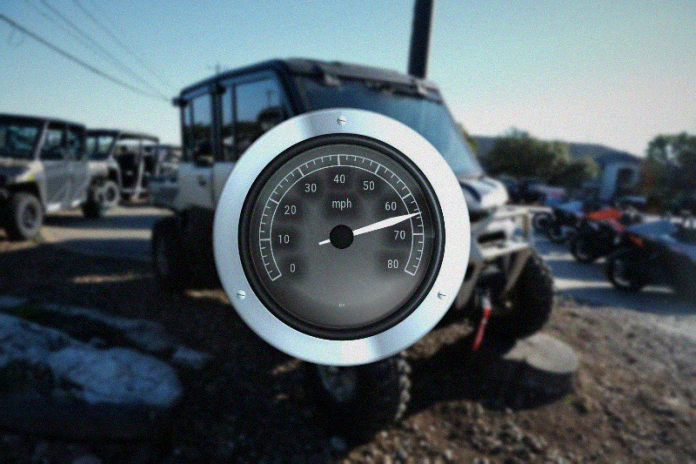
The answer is 65 (mph)
